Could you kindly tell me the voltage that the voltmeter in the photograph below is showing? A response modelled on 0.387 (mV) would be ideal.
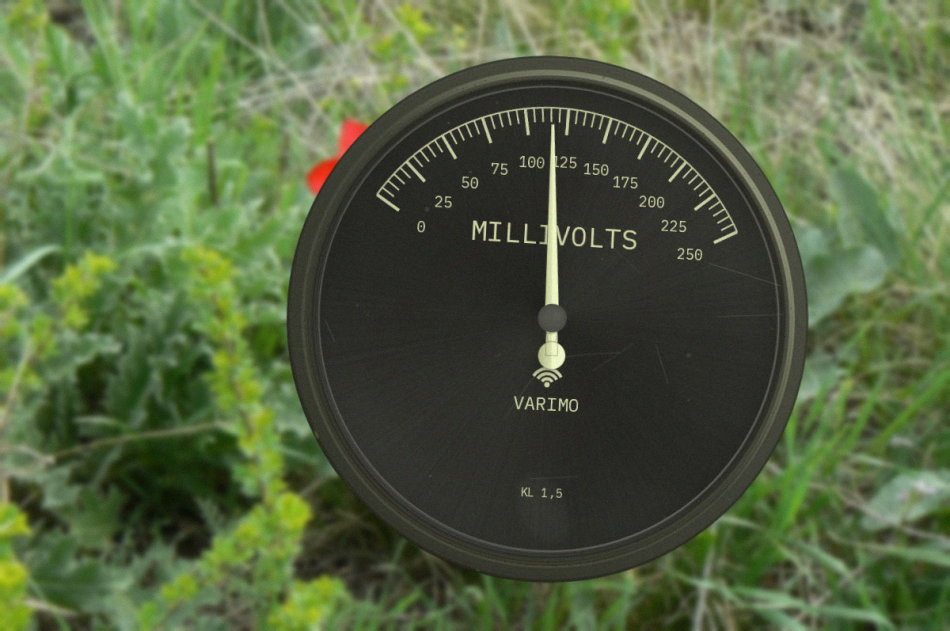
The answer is 115 (mV)
